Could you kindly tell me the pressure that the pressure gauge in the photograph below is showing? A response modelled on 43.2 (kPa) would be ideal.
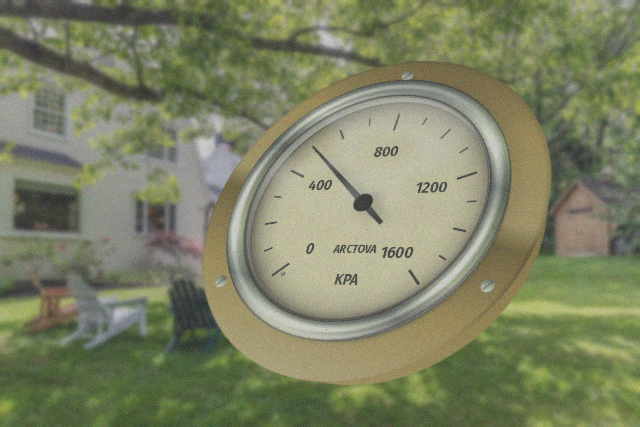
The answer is 500 (kPa)
